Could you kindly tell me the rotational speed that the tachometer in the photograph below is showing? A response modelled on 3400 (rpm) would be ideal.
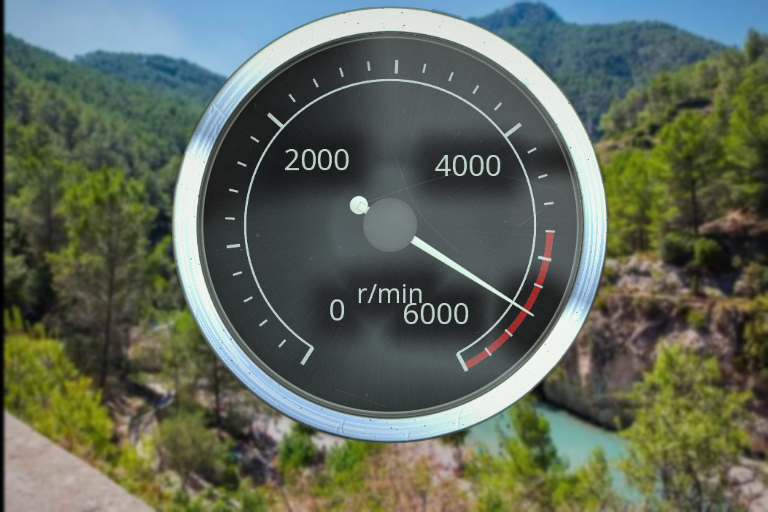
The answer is 5400 (rpm)
